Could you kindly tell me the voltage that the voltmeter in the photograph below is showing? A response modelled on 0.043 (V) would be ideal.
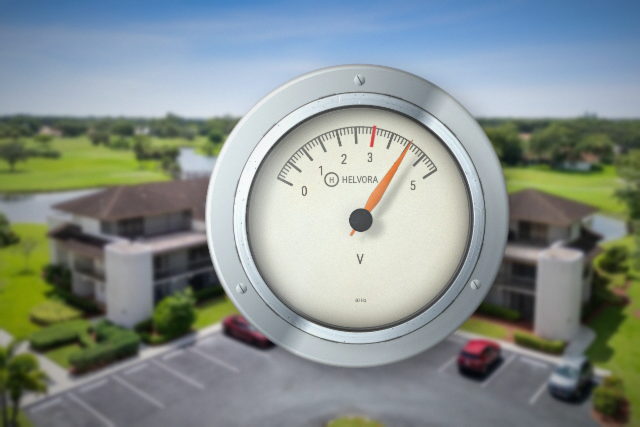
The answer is 4 (V)
